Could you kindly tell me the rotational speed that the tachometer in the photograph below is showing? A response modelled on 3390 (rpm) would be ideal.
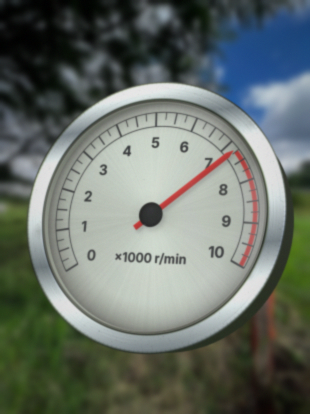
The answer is 7250 (rpm)
